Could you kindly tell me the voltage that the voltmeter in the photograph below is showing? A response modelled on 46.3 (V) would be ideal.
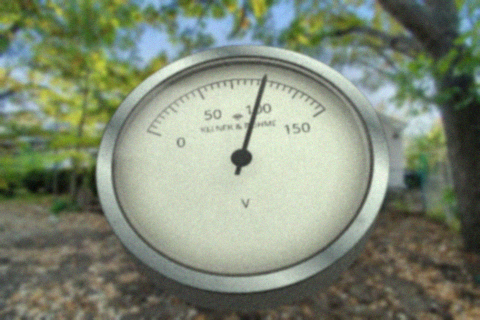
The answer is 100 (V)
